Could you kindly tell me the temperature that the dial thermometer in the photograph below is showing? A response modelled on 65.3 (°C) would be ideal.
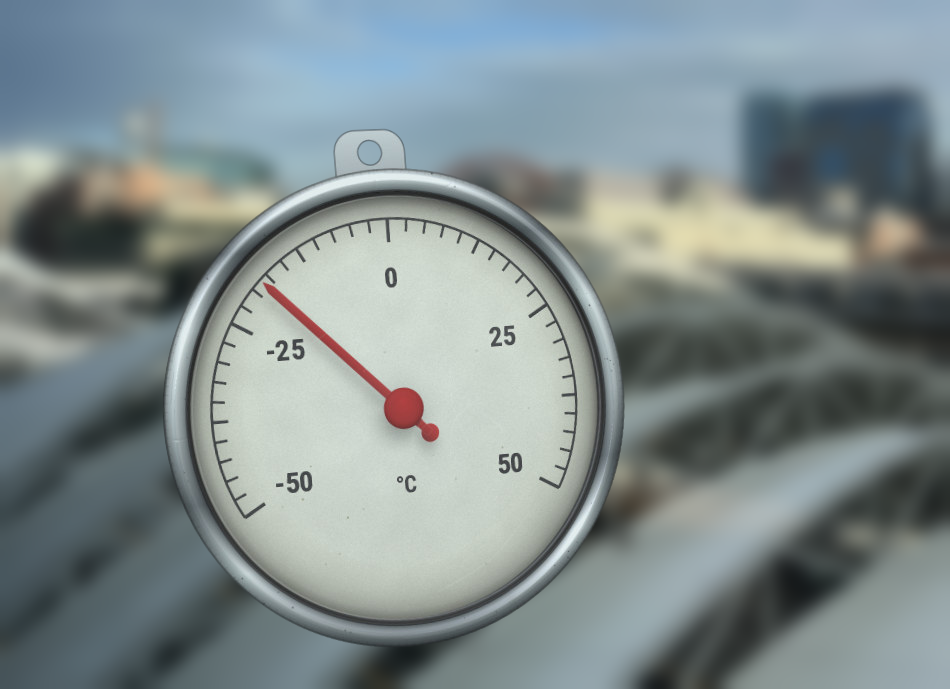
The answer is -18.75 (°C)
